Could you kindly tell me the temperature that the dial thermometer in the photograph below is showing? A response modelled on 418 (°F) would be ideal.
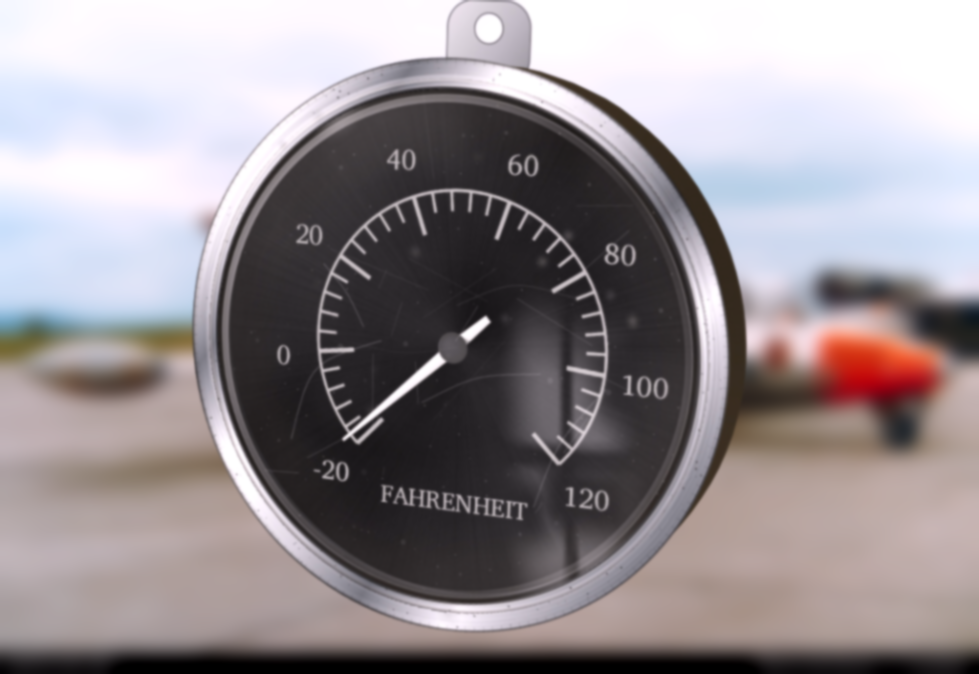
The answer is -18 (°F)
